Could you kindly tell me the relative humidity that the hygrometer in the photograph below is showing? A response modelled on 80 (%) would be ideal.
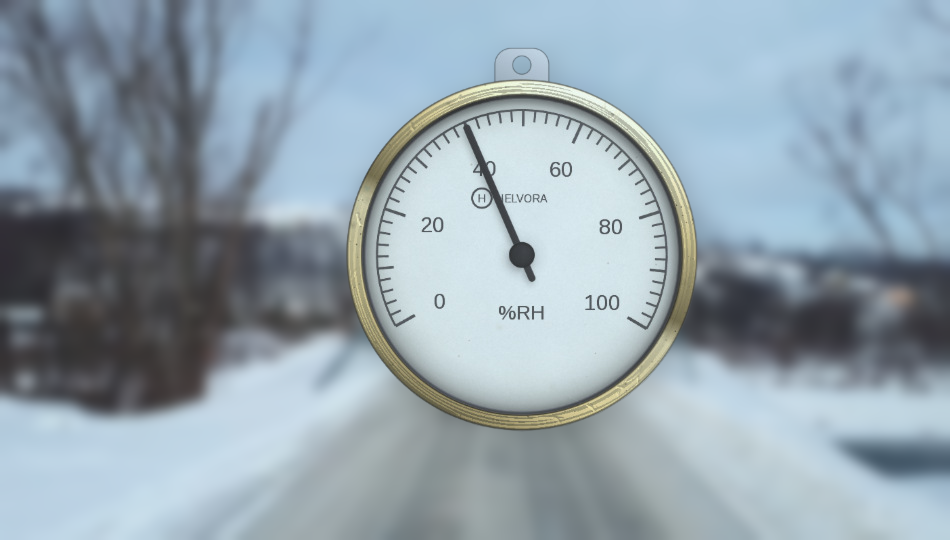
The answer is 40 (%)
